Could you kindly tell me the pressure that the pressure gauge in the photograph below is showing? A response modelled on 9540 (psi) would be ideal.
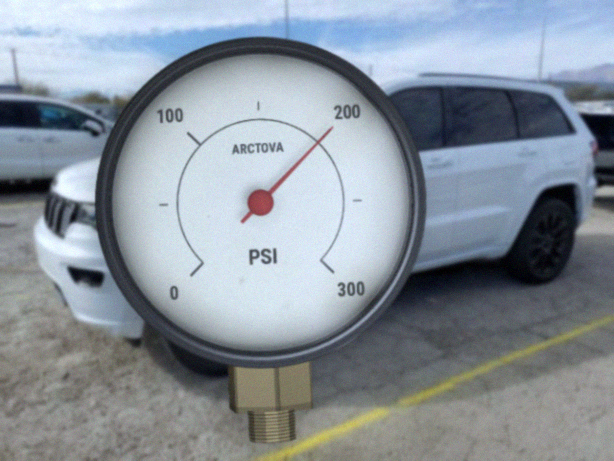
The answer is 200 (psi)
